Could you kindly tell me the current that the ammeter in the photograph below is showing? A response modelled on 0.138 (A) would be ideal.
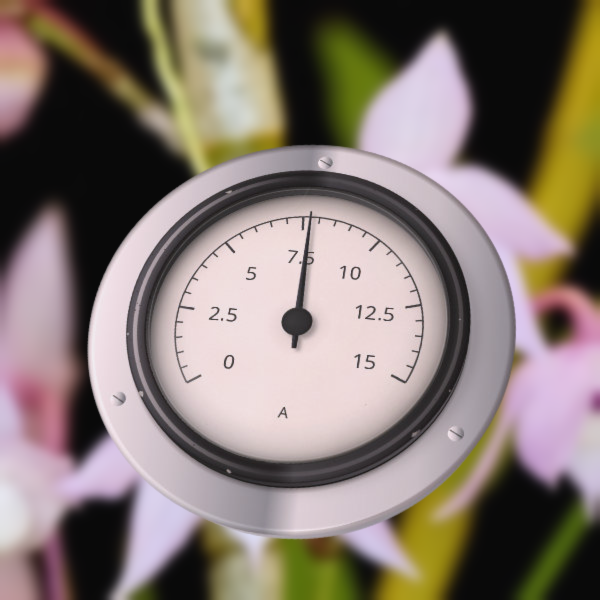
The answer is 7.75 (A)
